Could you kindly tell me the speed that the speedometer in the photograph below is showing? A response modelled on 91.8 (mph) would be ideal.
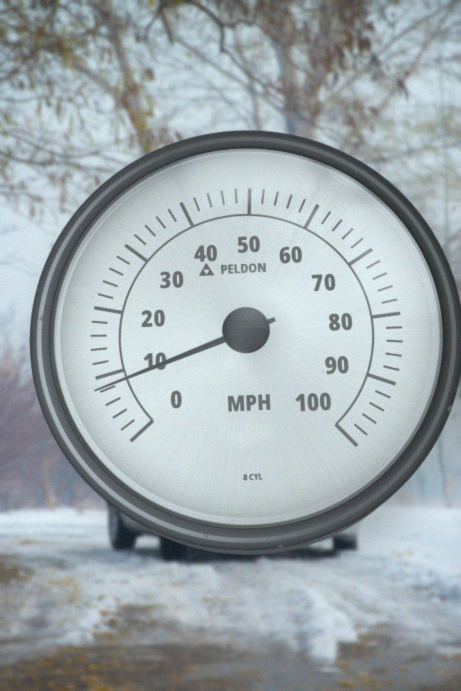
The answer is 8 (mph)
